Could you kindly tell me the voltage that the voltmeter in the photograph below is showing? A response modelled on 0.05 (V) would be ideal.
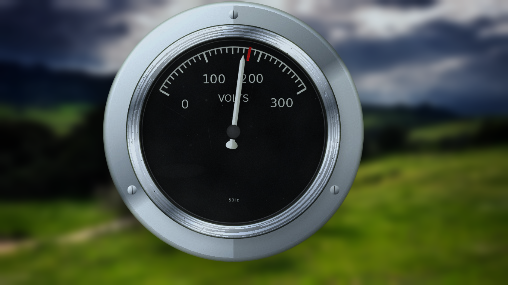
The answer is 170 (V)
